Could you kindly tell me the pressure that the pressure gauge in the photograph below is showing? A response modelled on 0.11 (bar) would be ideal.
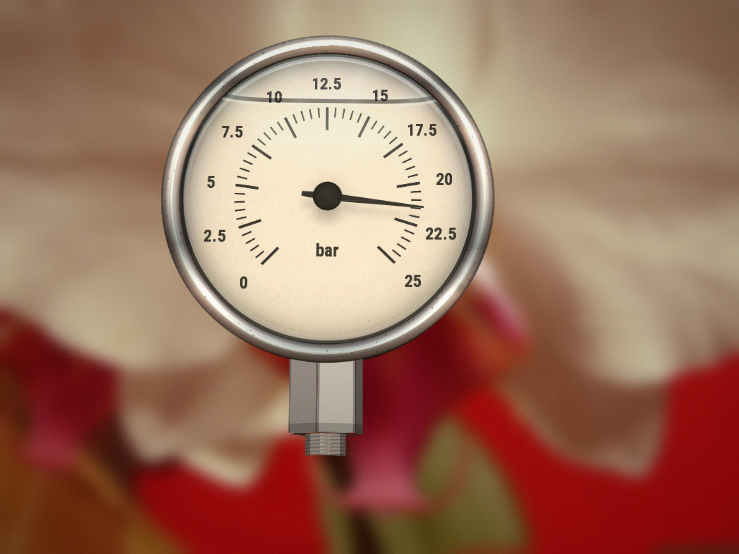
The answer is 21.5 (bar)
